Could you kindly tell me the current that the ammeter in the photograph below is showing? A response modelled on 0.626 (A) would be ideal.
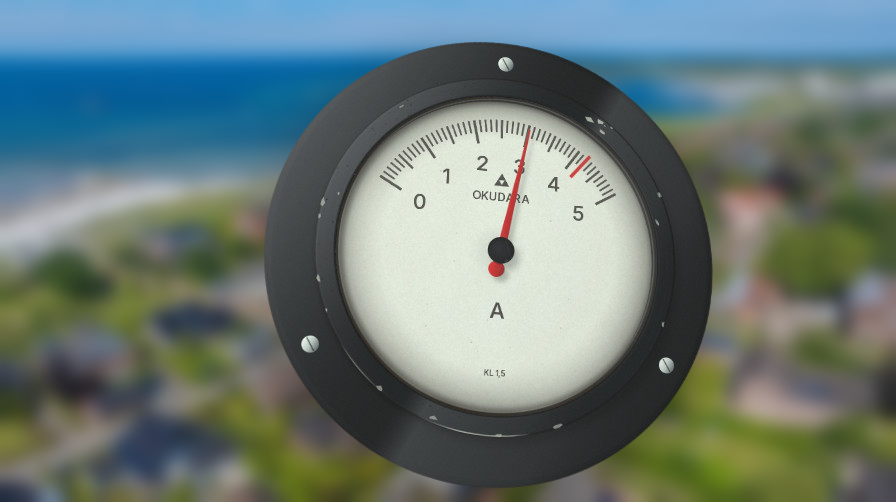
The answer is 3 (A)
